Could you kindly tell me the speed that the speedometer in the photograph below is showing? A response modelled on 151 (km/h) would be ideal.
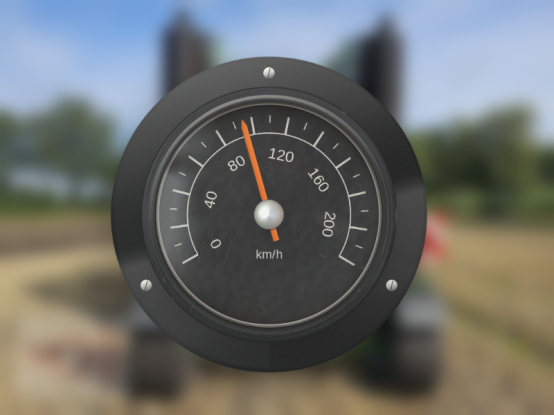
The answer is 95 (km/h)
